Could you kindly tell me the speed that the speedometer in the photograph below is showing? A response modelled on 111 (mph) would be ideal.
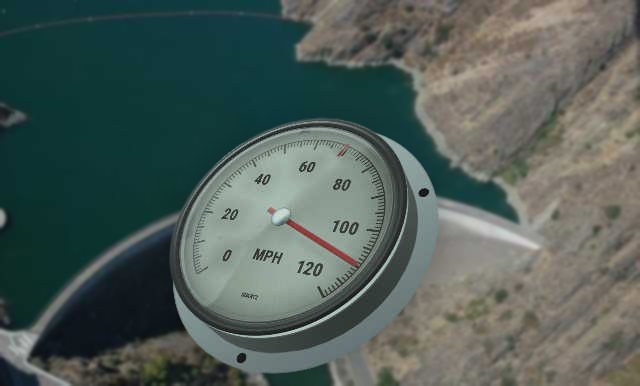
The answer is 110 (mph)
